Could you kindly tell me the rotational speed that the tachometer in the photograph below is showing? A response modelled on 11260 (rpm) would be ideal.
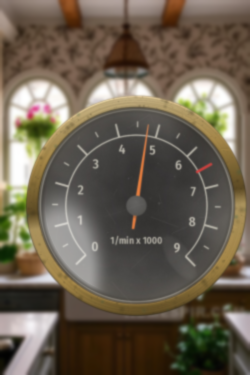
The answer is 4750 (rpm)
